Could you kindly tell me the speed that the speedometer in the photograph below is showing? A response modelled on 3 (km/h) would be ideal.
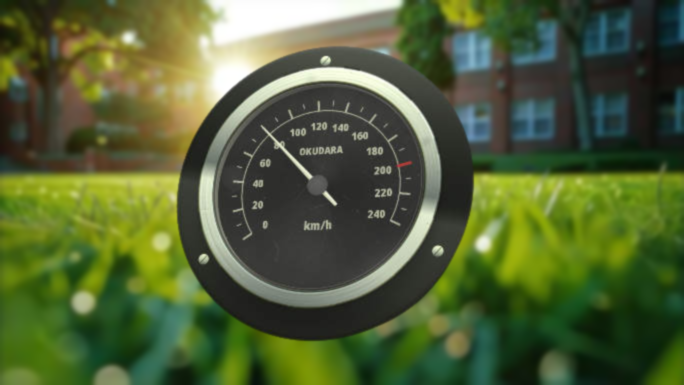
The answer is 80 (km/h)
